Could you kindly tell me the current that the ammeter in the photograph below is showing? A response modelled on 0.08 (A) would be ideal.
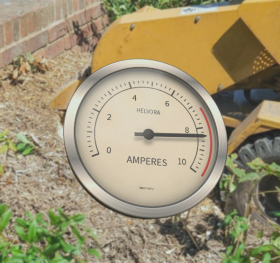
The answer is 8.4 (A)
